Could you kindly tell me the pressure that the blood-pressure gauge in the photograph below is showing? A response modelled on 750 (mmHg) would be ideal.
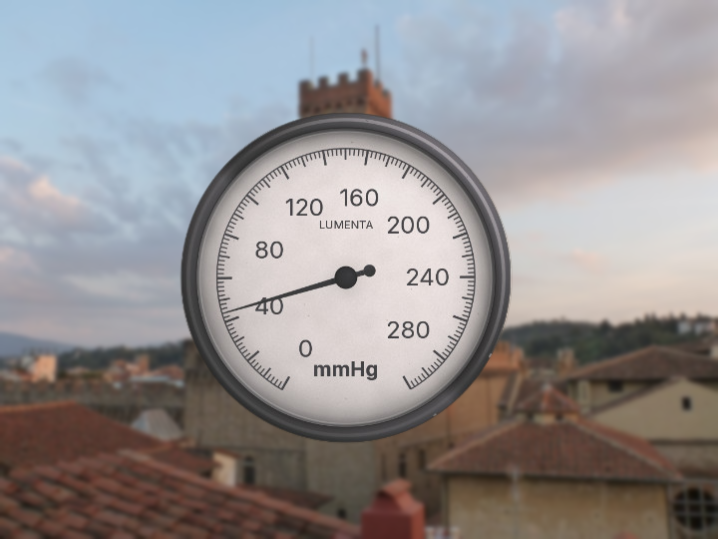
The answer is 44 (mmHg)
